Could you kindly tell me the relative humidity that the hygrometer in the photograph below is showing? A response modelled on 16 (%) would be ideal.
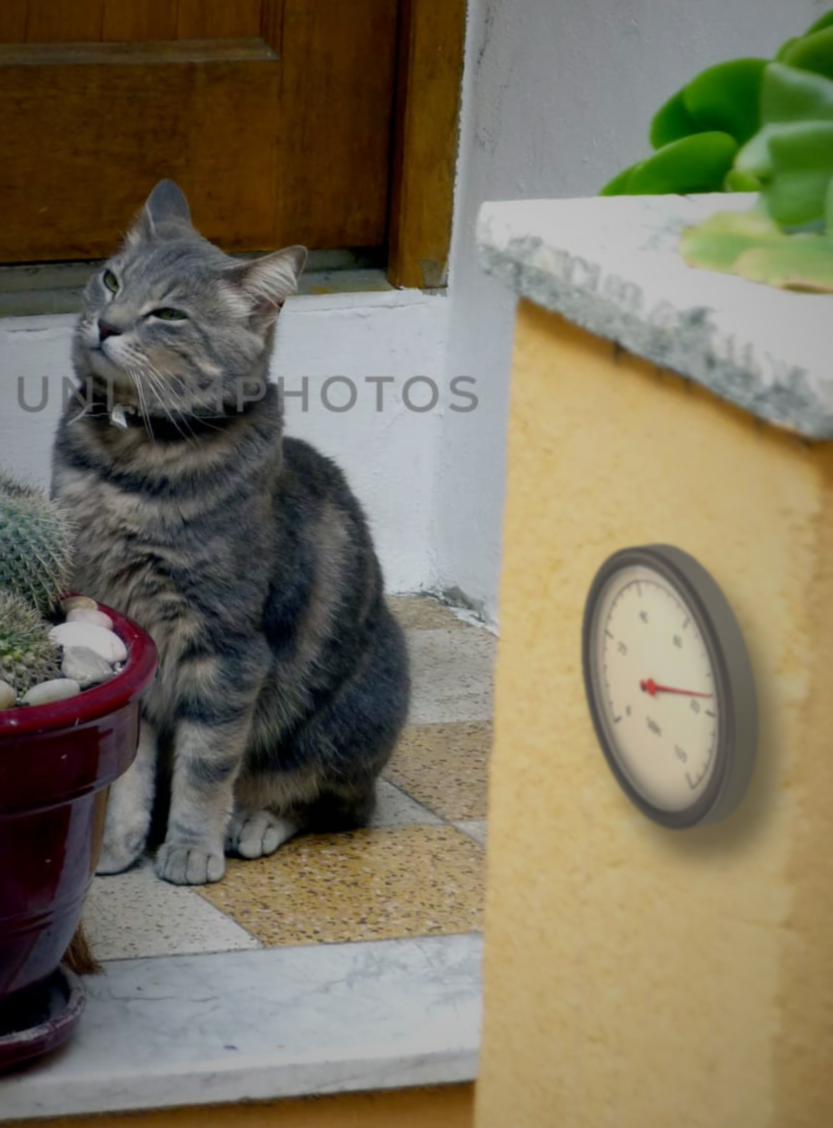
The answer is 76 (%)
